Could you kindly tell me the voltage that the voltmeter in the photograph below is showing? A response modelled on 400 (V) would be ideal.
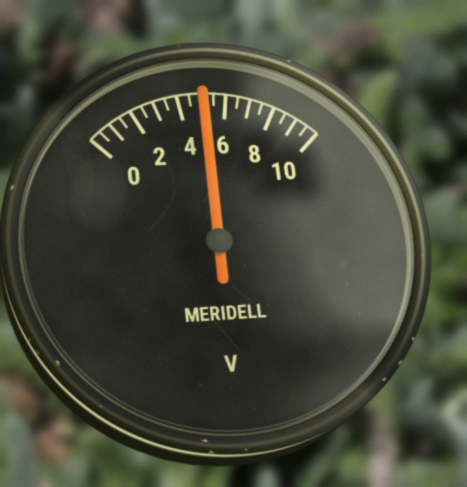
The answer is 5 (V)
